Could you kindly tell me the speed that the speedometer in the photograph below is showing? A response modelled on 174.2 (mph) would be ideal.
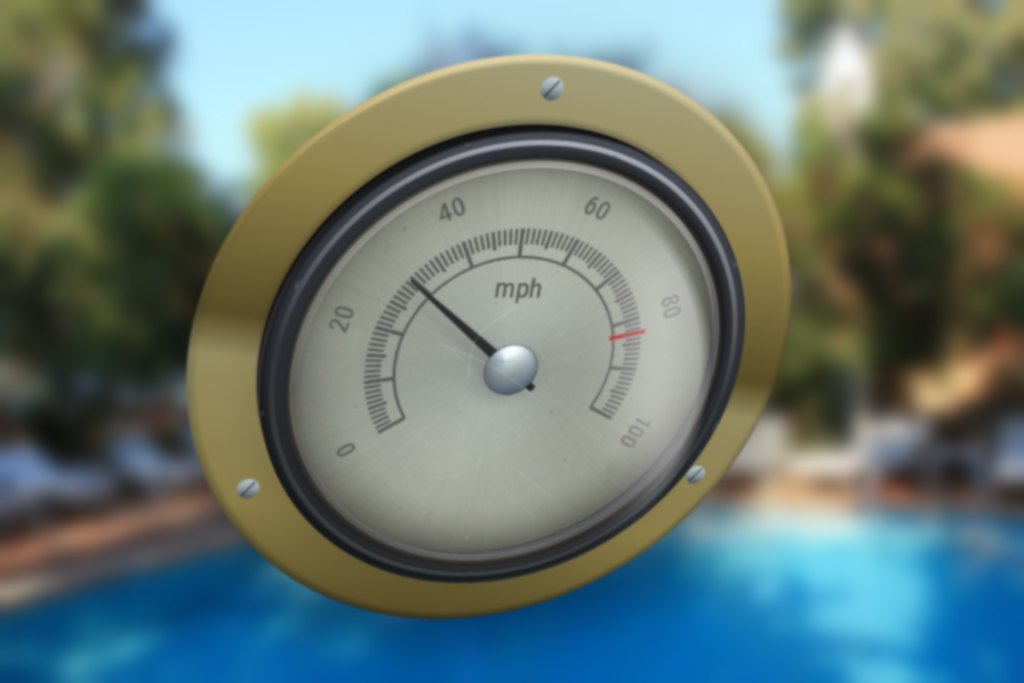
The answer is 30 (mph)
